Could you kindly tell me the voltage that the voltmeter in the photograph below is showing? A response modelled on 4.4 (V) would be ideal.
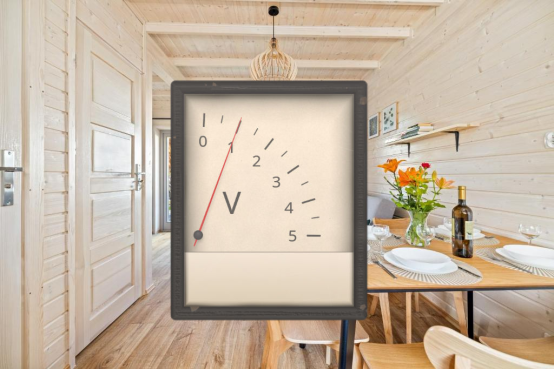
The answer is 1 (V)
